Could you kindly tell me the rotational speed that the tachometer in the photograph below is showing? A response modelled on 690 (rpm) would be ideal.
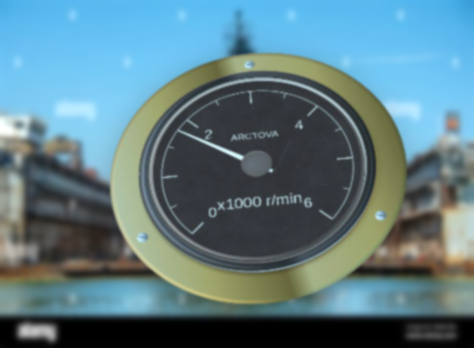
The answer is 1750 (rpm)
